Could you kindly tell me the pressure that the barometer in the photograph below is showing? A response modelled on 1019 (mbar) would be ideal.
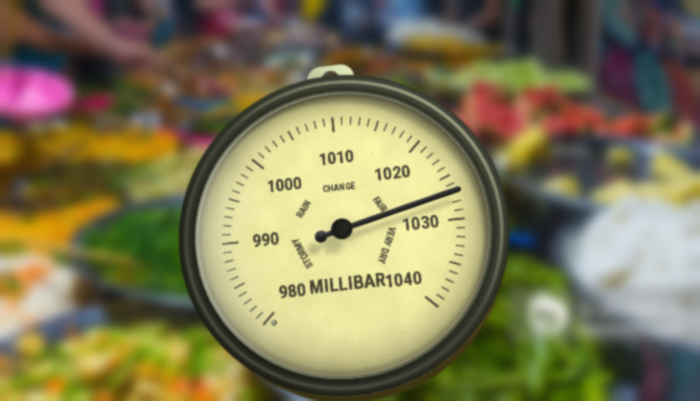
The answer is 1027 (mbar)
